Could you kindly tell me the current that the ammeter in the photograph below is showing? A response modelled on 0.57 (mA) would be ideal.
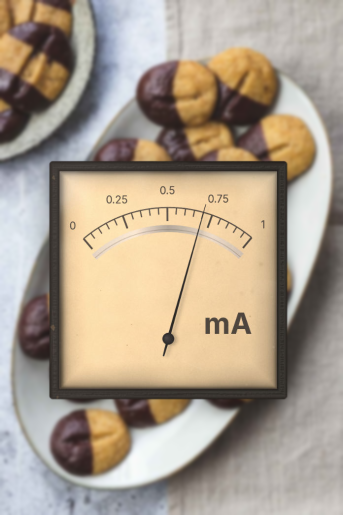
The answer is 0.7 (mA)
